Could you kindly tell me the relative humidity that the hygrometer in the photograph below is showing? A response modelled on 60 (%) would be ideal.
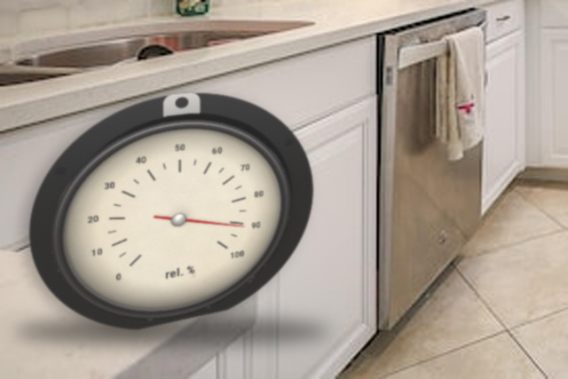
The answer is 90 (%)
